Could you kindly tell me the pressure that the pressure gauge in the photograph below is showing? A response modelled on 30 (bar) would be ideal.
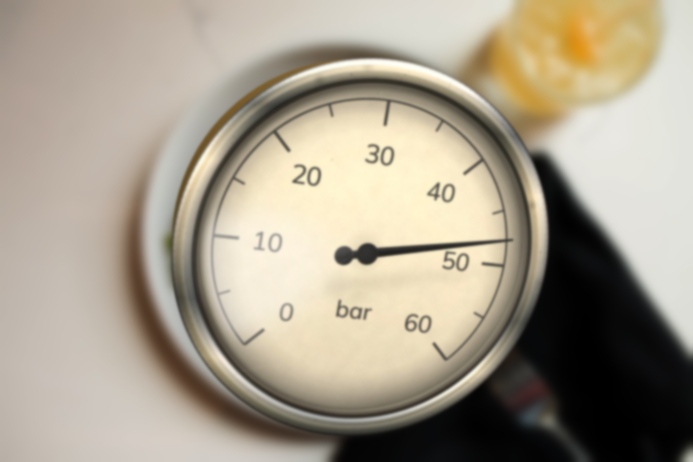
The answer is 47.5 (bar)
